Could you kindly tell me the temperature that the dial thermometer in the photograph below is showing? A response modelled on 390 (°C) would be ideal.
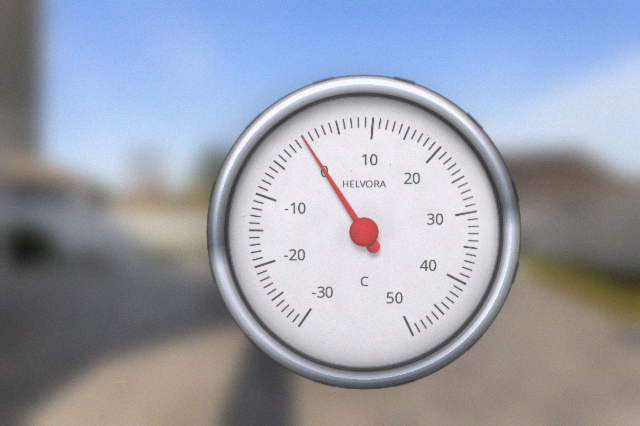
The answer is 0 (°C)
